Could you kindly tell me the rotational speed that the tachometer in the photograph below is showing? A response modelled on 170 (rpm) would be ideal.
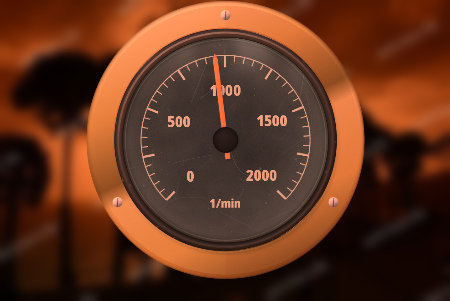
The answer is 950 (rpm)
